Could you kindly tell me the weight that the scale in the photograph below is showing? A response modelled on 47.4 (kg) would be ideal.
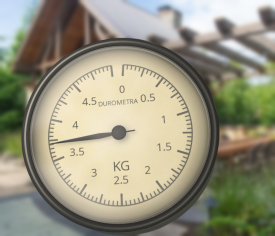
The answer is 3.7 (kg)
